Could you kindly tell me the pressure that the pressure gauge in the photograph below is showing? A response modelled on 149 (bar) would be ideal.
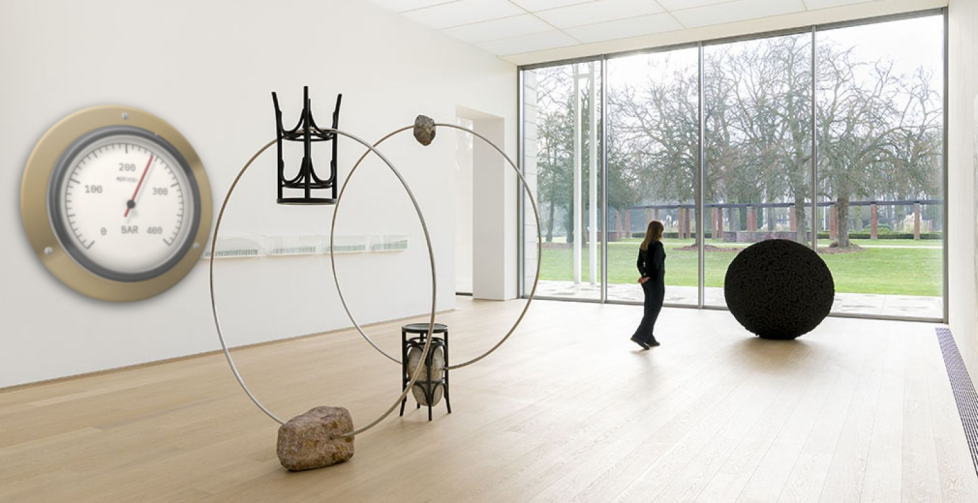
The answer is 240 (bar)
